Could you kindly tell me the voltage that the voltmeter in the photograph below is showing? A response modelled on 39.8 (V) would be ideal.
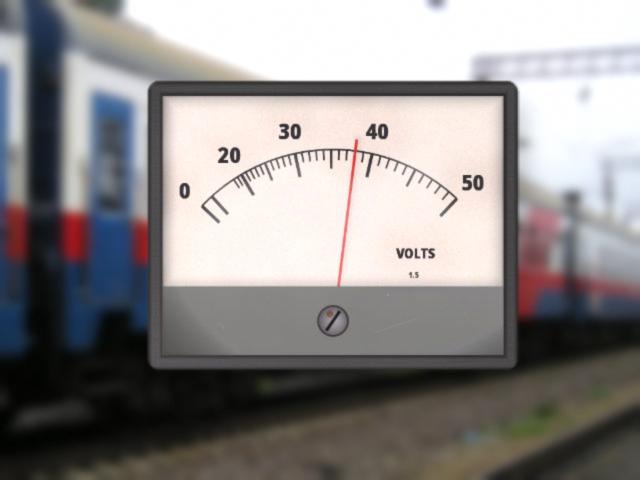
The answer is 38 (V)
